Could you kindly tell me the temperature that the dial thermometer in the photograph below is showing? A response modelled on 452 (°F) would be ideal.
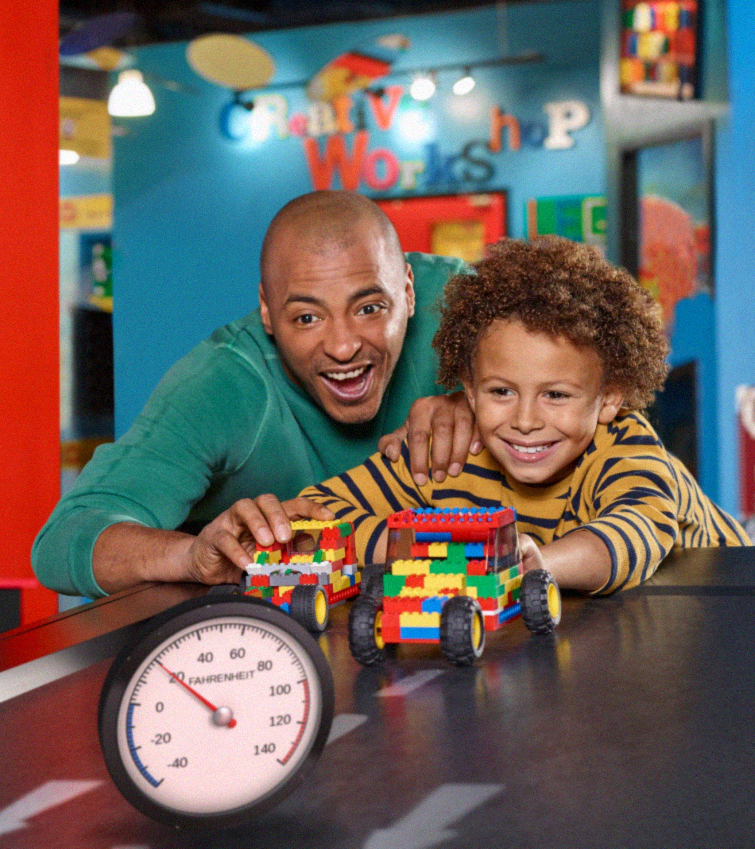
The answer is 20 (°F)
